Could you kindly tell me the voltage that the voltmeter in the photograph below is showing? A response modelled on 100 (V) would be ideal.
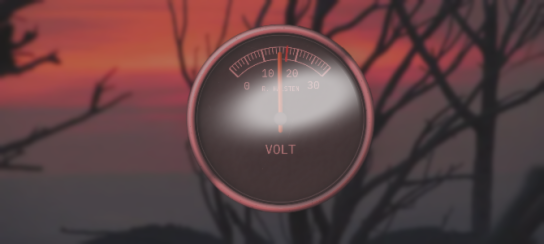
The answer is 15 (V)
